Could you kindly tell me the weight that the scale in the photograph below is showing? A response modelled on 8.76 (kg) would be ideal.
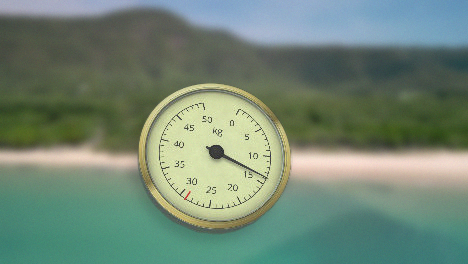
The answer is 14 (kg)
